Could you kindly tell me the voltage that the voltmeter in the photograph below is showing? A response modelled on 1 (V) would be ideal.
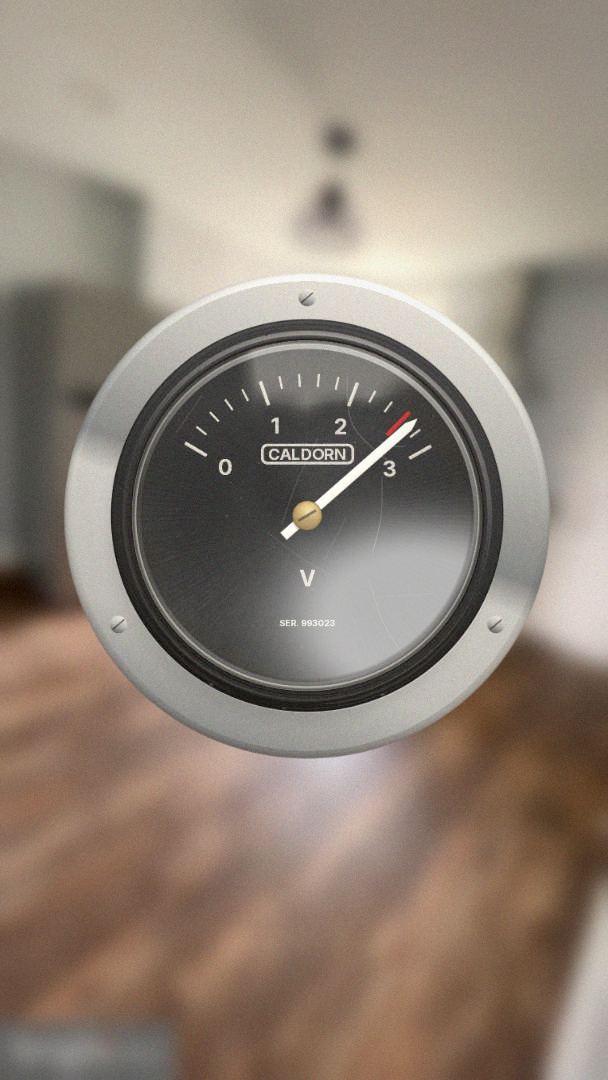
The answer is 2.7 (V)
